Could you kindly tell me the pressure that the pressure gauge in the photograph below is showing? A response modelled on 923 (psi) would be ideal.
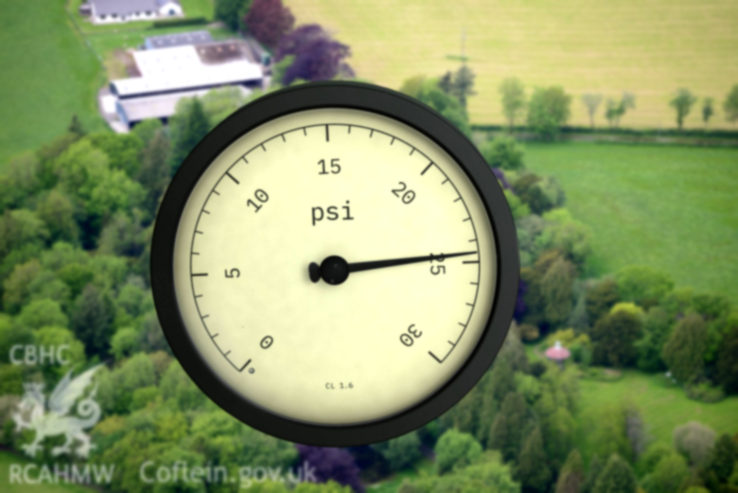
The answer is 24.5 (psi)
